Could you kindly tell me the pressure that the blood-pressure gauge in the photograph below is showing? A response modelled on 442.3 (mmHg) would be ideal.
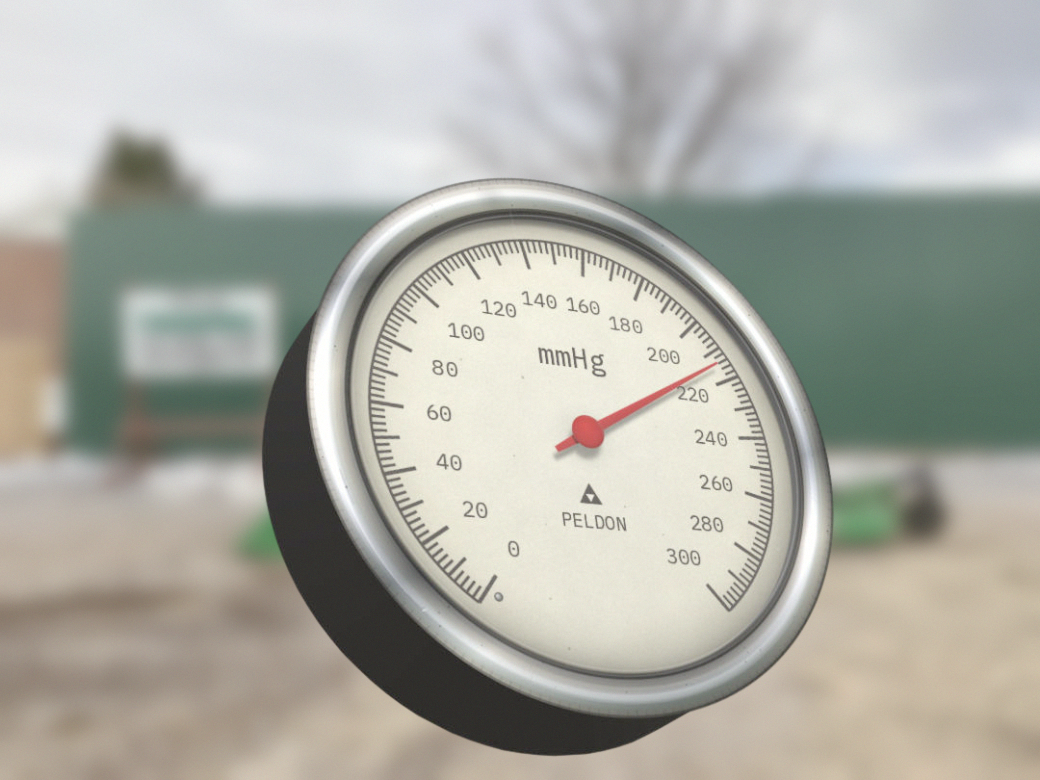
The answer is 214 (mmHg)
